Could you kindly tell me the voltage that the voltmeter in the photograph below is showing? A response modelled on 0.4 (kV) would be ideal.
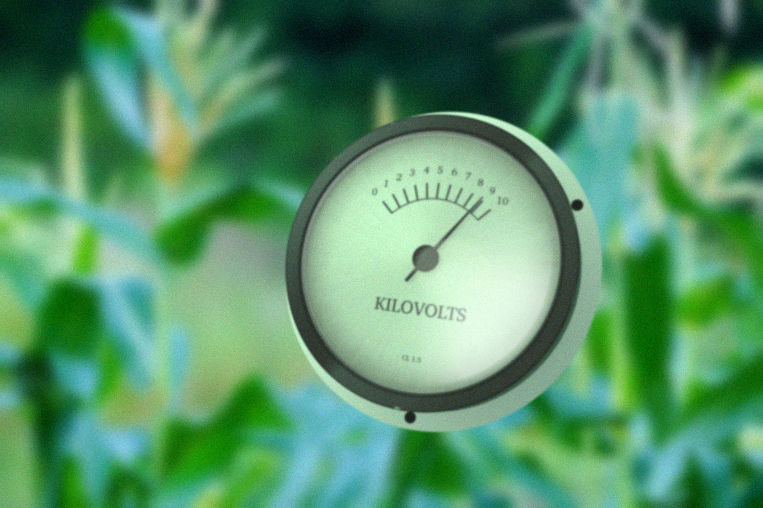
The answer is 9 (kV)
